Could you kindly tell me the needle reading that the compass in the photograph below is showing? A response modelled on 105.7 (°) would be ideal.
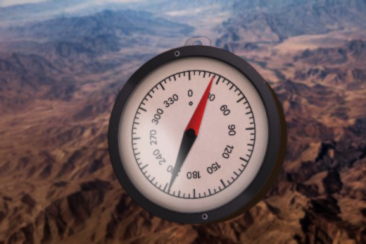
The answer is 25 (°)
